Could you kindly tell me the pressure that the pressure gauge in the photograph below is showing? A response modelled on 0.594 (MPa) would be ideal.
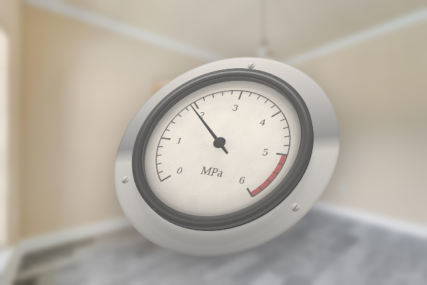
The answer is 1.9 (MPa)
